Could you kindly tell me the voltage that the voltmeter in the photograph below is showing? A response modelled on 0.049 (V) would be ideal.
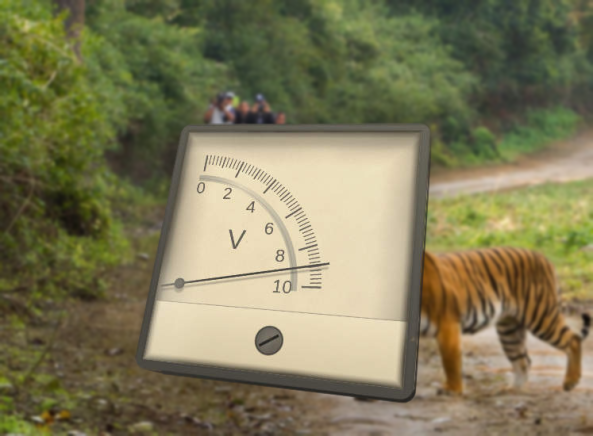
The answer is 9 (V)
